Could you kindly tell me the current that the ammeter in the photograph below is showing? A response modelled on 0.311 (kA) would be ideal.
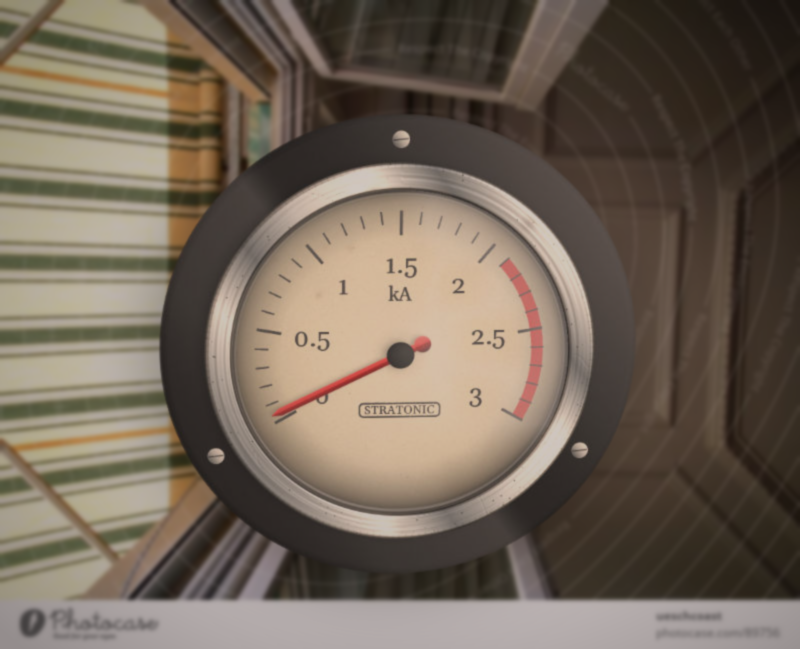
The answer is 0.05 (kA)
